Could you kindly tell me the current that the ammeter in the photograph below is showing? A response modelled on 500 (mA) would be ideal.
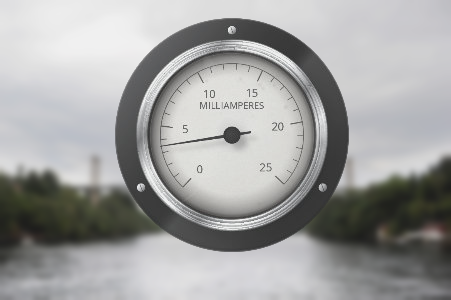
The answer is 3.5 (mA)
